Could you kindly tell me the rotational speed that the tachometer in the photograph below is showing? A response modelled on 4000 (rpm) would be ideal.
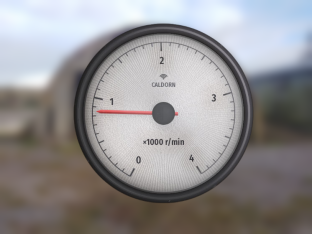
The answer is 850 (rpm)
